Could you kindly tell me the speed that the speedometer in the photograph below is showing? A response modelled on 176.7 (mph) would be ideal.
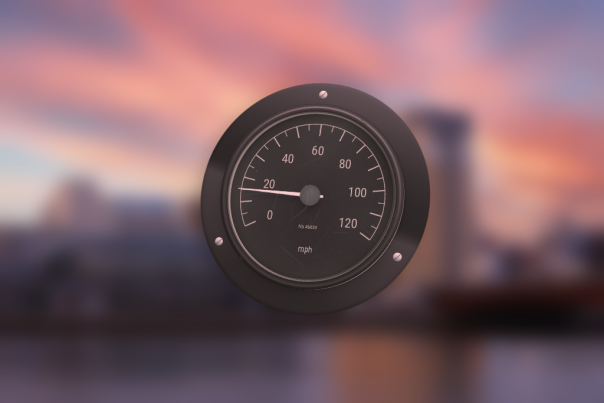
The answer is 15 (mph)
